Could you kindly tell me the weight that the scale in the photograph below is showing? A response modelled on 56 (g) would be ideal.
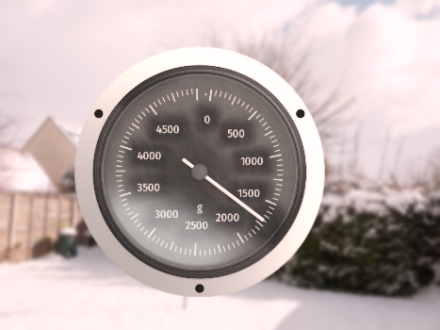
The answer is 1700 (g)
